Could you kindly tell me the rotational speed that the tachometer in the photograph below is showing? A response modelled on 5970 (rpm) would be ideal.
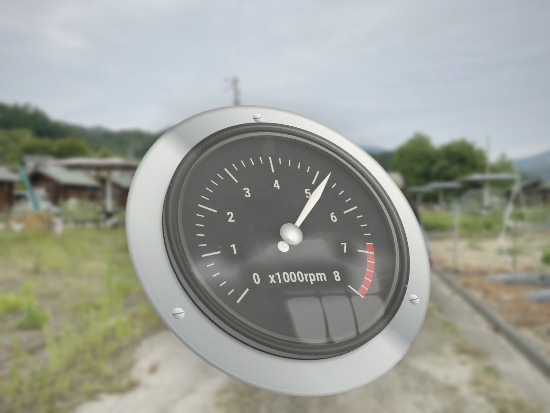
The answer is 5200 (rpm)
